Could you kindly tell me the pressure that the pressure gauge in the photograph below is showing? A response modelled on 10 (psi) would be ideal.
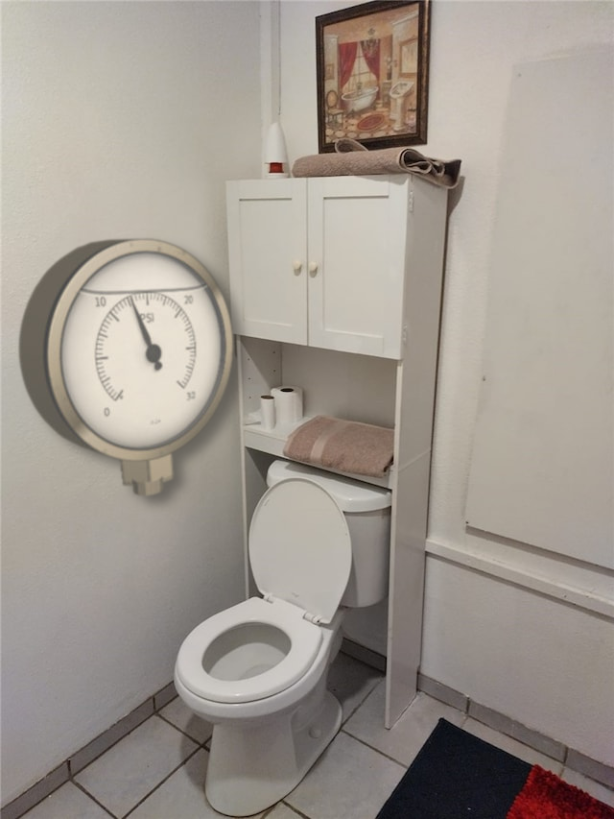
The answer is 12.5 (psi)
